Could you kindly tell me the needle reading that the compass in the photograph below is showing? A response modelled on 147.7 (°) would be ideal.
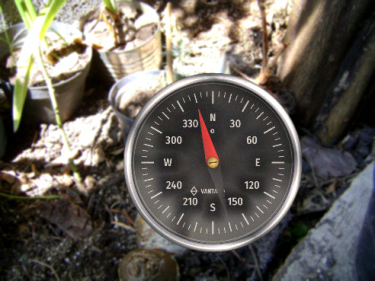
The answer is 345 (°)
